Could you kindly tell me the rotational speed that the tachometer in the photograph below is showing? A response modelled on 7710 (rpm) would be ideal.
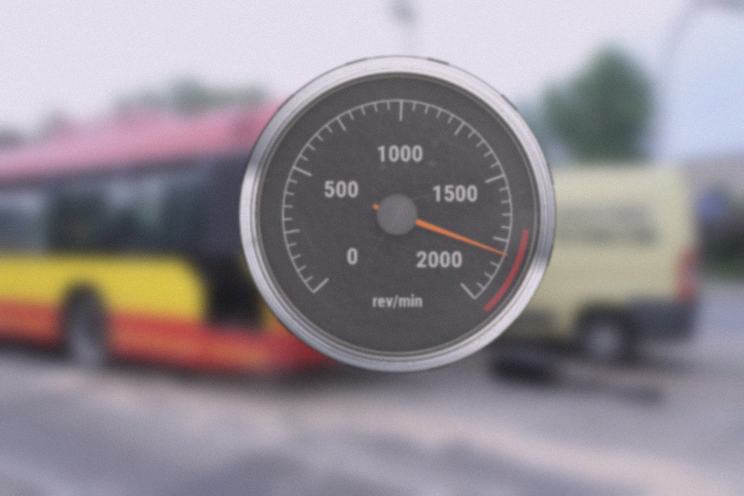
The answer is 1800 (rpm)
